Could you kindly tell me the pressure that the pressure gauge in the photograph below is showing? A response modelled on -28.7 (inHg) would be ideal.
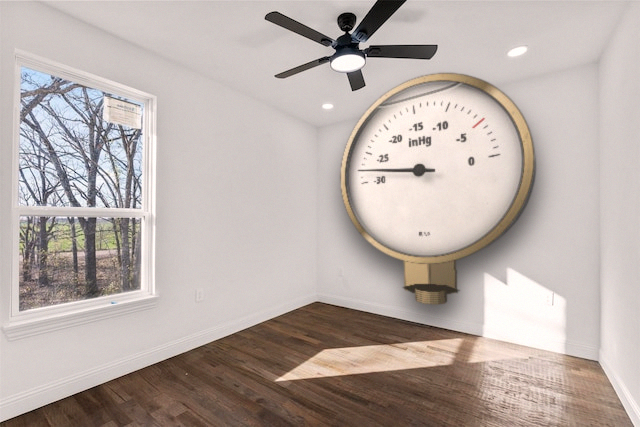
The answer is -28 (inHg)
